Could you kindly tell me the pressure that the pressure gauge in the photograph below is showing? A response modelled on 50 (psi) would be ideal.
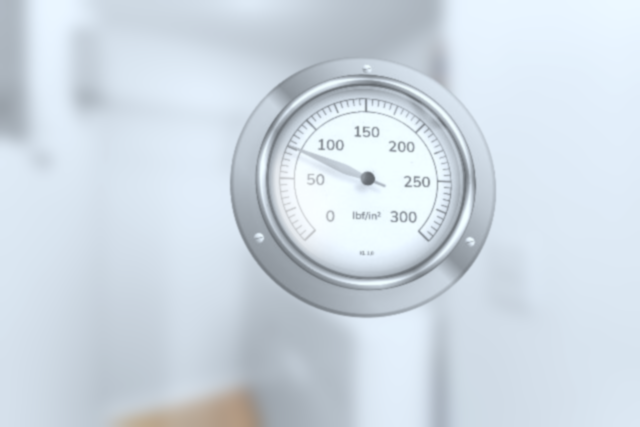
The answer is 75 (psi)
